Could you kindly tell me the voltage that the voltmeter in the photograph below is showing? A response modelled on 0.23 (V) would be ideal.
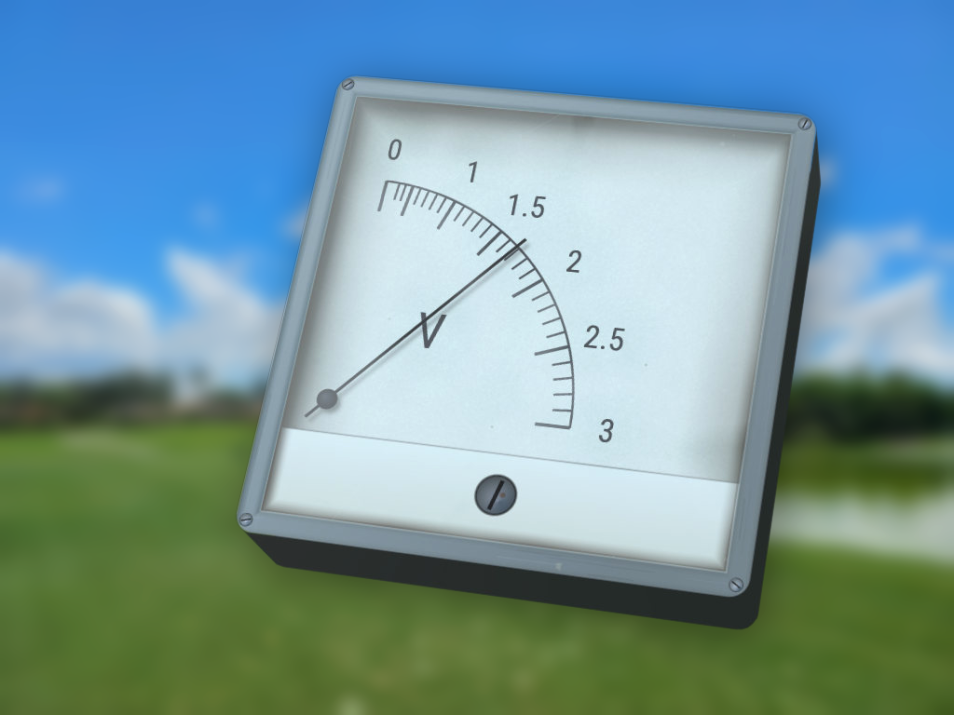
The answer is 1.7 (V)
